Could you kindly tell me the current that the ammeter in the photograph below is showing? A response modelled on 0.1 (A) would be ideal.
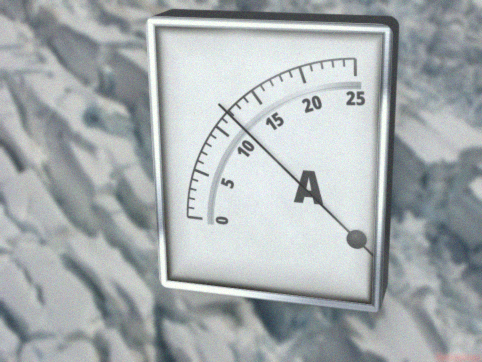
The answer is 12 (A)
